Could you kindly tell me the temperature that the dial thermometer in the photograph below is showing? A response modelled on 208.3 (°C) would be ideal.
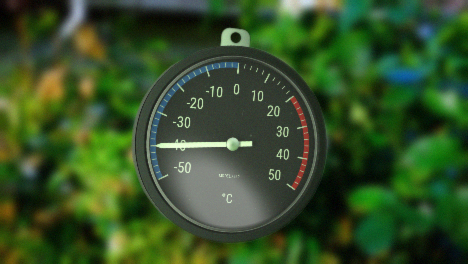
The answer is -40 (°C)
